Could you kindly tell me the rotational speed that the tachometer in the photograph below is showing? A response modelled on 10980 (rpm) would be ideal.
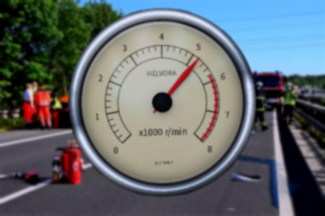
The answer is 5200 (rpm)
